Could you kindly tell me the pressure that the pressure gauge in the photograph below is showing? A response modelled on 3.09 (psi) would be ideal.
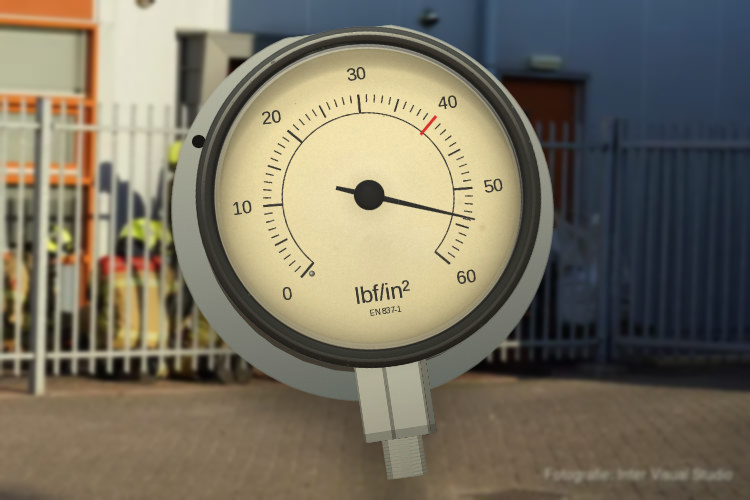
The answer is 54 (psi)
